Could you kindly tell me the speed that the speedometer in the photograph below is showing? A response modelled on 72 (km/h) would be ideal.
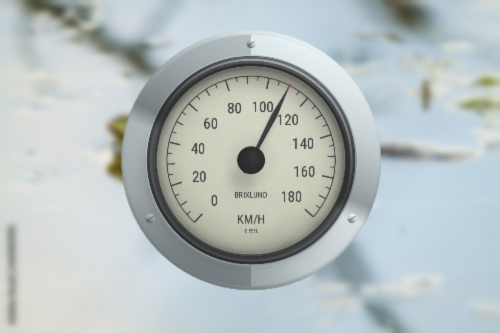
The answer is 110 (km/h)
